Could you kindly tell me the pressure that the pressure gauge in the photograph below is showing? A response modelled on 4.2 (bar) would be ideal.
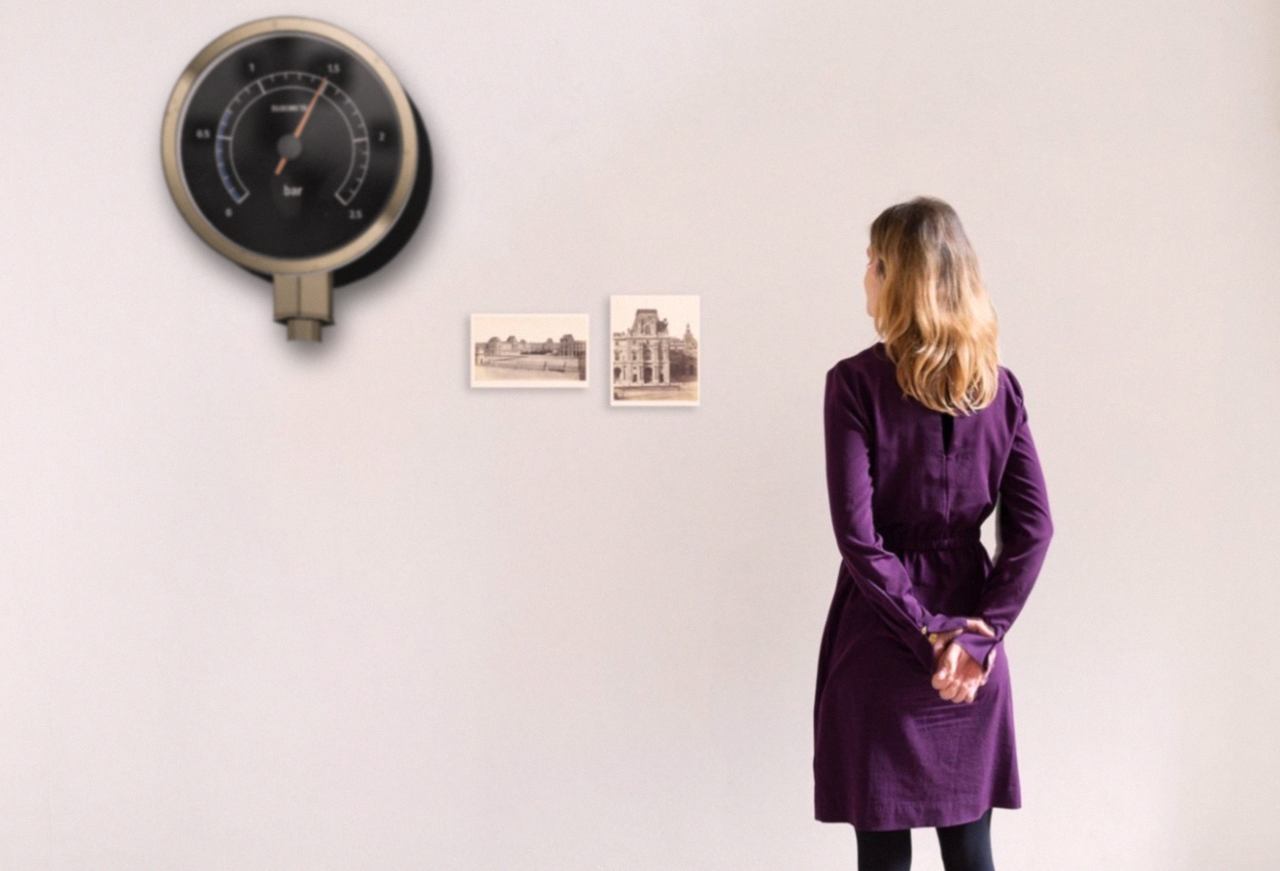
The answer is 1.5 (bar)
